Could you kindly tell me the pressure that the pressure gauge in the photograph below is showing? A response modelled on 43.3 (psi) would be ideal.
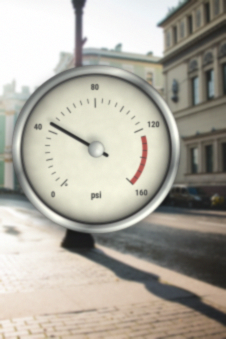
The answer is 45 (psi)
